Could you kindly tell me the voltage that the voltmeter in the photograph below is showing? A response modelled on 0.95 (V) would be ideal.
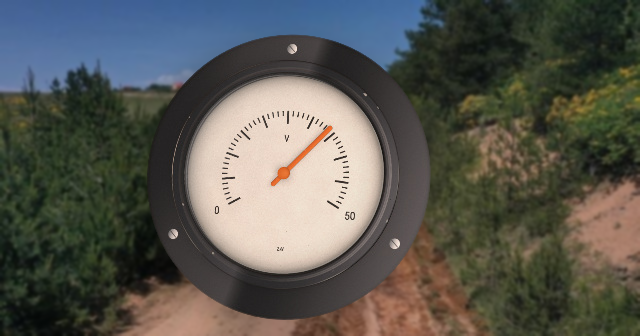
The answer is 34 (V)
